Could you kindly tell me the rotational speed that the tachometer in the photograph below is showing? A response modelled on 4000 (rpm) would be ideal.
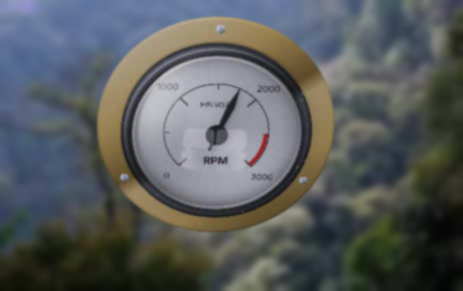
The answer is 1750 (rpm)
